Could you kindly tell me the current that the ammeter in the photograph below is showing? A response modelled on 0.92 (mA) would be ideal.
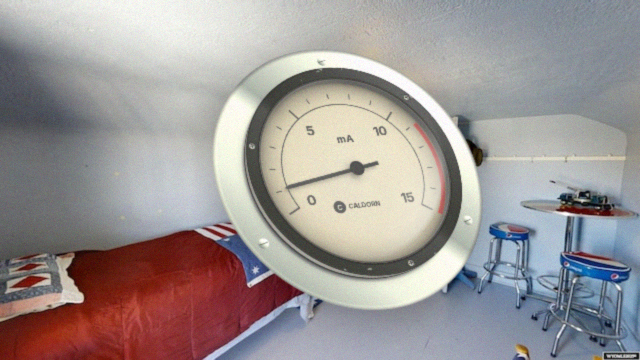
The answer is 1 (mA)
